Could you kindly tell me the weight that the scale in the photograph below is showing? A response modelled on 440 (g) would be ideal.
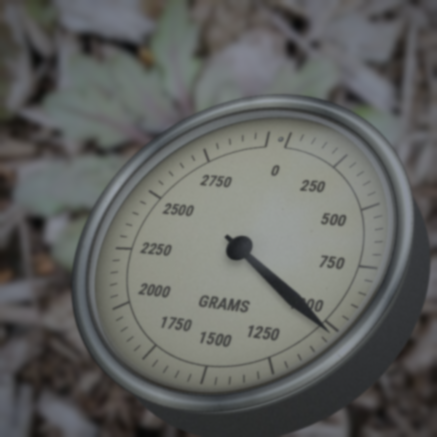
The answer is 1025 (g)
